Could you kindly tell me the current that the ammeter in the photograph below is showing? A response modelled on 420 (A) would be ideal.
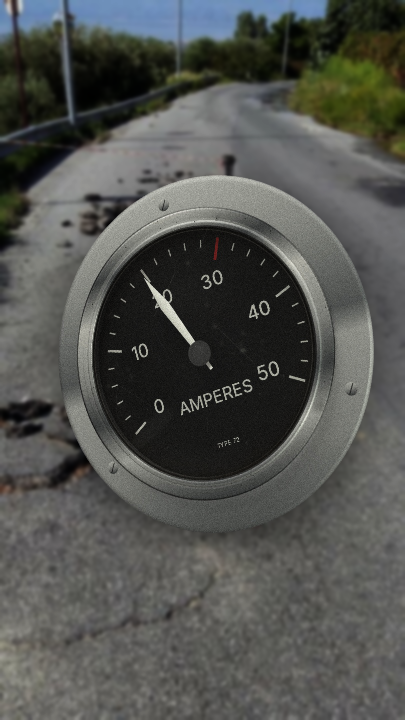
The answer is 20 (A)
